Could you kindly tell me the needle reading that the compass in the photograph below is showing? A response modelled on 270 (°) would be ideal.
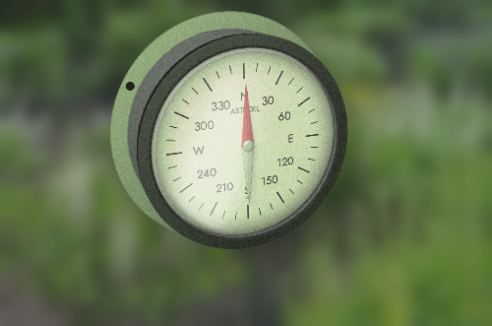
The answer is 0 (°)
